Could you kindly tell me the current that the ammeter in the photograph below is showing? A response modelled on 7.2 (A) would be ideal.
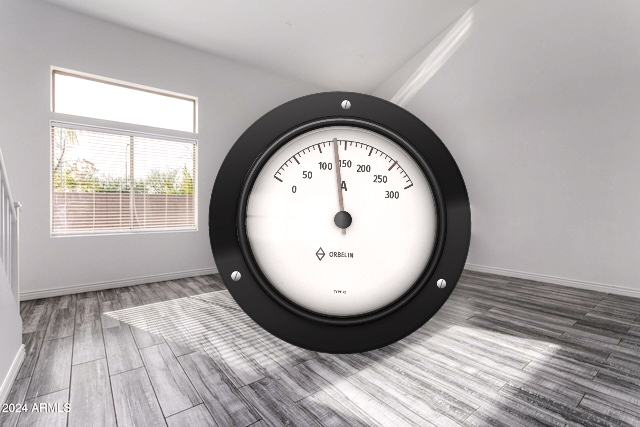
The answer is 130 (A)
